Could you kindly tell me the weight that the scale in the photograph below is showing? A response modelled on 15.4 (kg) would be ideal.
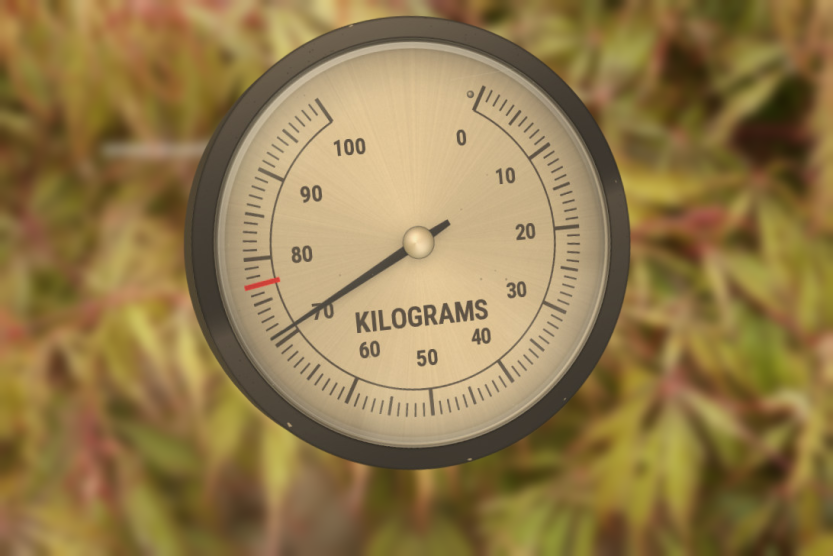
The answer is 71 (kg)
